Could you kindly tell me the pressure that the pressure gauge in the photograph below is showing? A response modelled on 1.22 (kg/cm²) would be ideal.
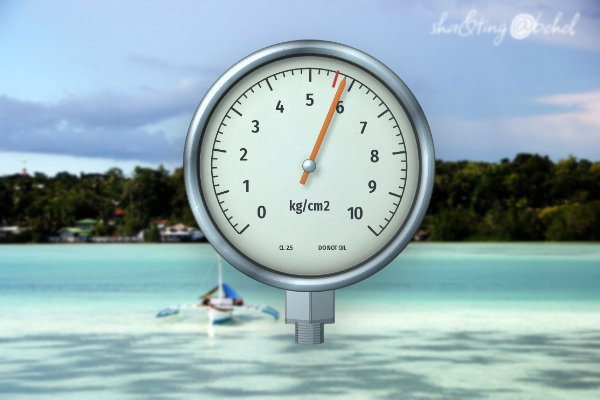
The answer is 5.8 (kg/cm²)
